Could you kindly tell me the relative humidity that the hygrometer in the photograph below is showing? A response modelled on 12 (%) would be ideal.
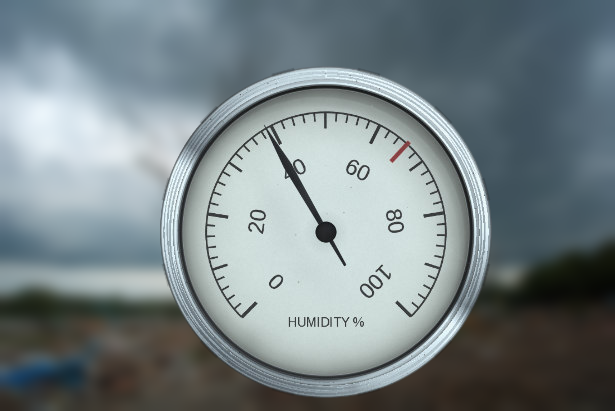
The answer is 39 (%)
